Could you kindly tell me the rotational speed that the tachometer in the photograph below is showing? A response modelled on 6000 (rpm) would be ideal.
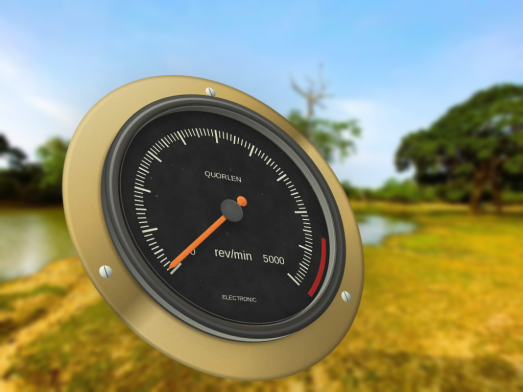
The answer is 50 (rpm)
